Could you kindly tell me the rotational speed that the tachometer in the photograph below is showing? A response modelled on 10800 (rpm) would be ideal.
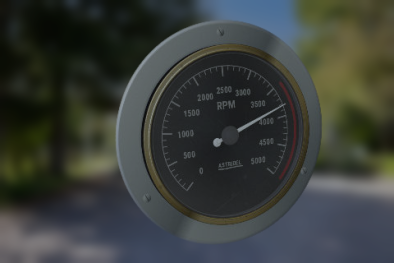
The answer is 3800 (rpm)
